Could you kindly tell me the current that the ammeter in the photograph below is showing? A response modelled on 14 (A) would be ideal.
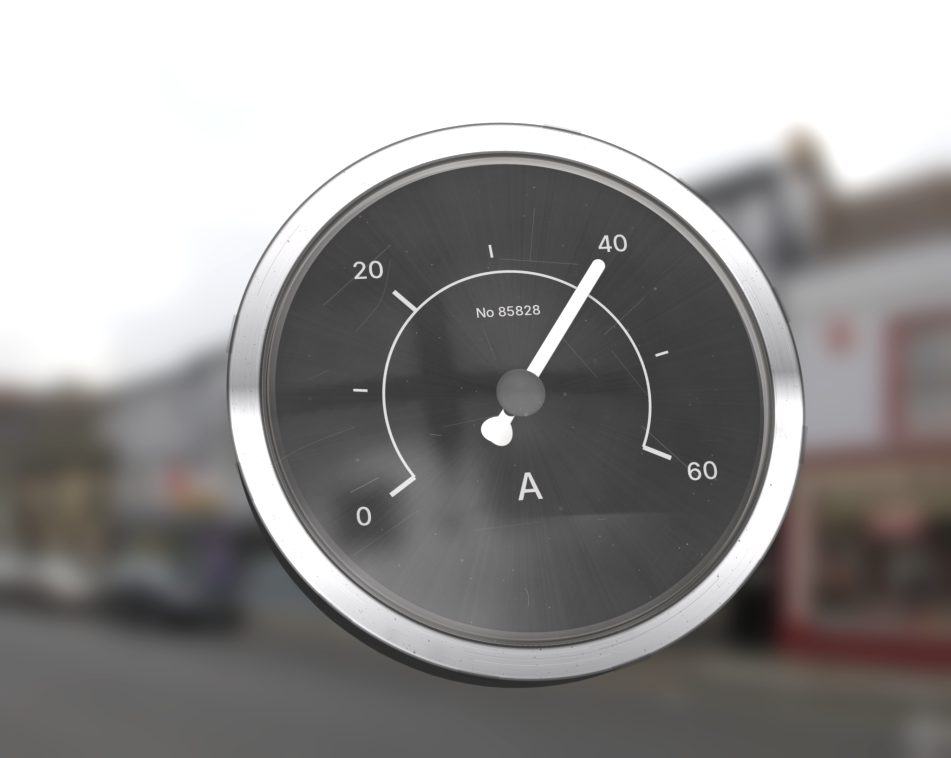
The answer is 40 (A)
